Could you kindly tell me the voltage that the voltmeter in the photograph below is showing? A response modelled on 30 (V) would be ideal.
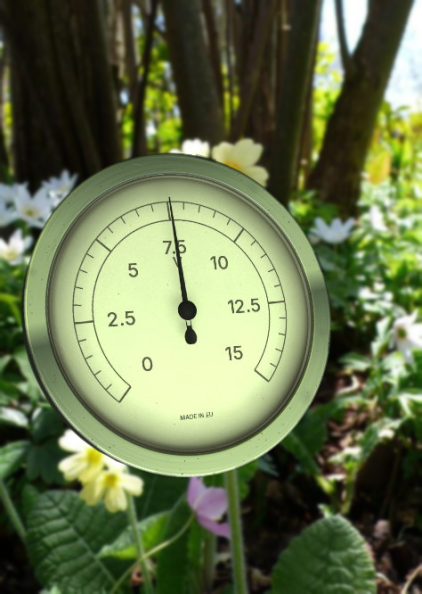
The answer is 7.5 (V)
